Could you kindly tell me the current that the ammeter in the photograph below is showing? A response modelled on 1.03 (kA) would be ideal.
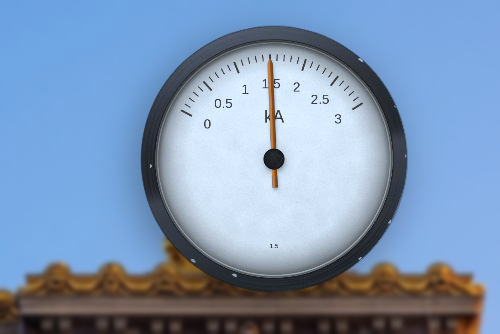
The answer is 1.5 (kA)
